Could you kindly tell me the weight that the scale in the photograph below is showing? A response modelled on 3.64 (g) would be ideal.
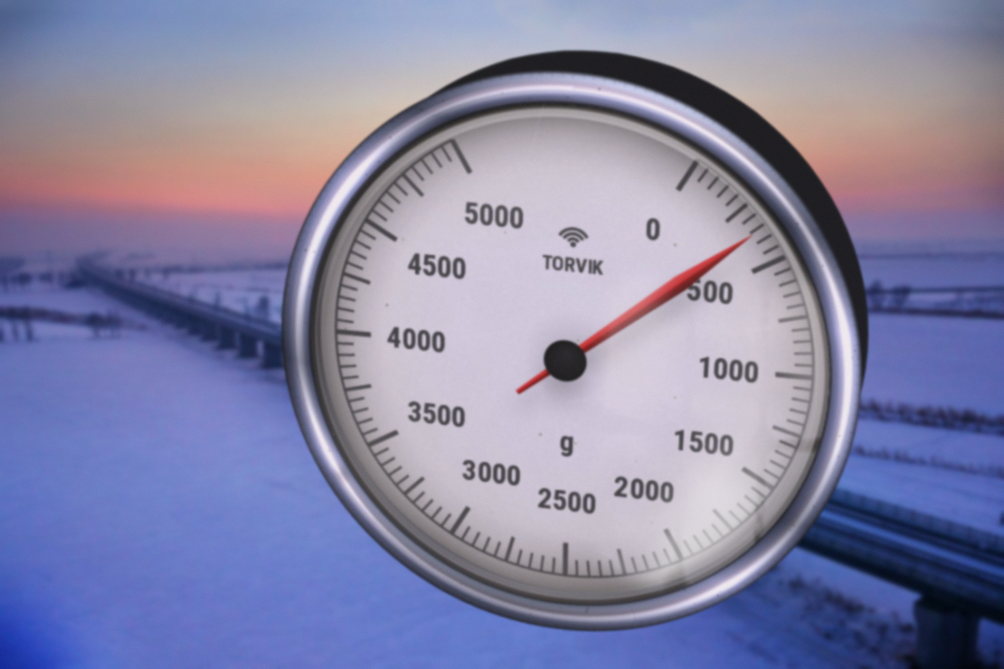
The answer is 350 (g)
